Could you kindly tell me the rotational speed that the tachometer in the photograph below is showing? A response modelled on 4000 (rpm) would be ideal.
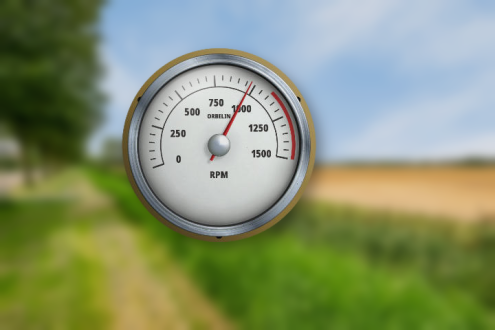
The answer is 975 (rpm)
